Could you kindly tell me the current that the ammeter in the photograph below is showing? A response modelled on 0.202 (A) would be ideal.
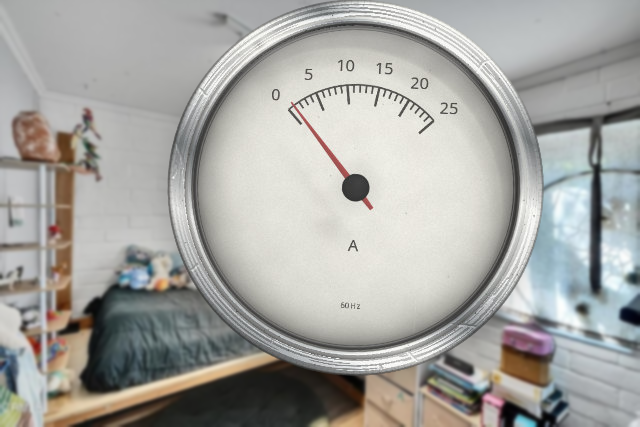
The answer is 1 (A)
